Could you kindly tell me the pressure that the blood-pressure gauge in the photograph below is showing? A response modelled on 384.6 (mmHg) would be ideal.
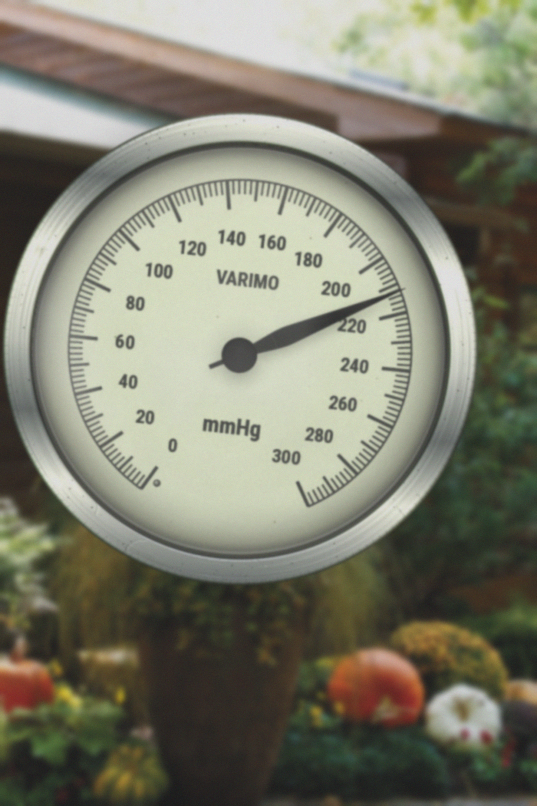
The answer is 212 (mmHg)
